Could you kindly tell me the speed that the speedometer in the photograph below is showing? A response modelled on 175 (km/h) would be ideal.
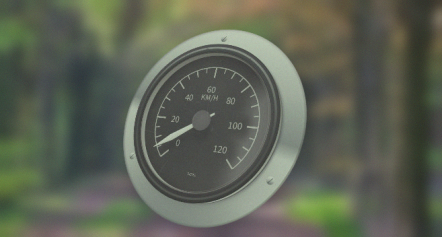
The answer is 5 (km/h)
